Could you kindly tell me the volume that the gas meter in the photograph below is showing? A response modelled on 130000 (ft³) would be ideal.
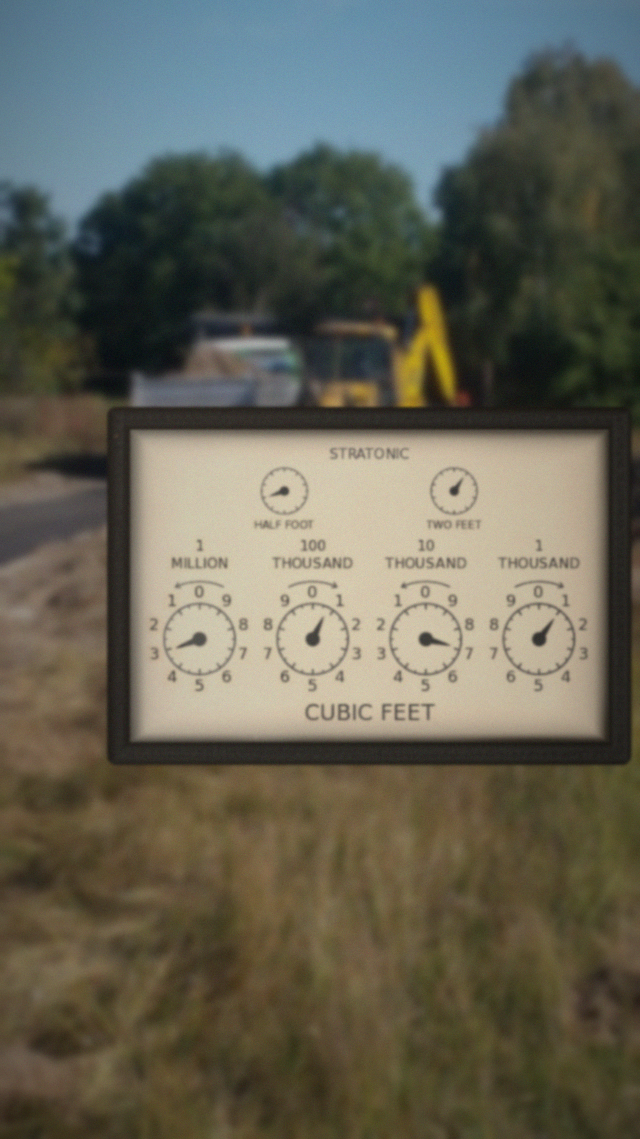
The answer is 307100 (ft³)
